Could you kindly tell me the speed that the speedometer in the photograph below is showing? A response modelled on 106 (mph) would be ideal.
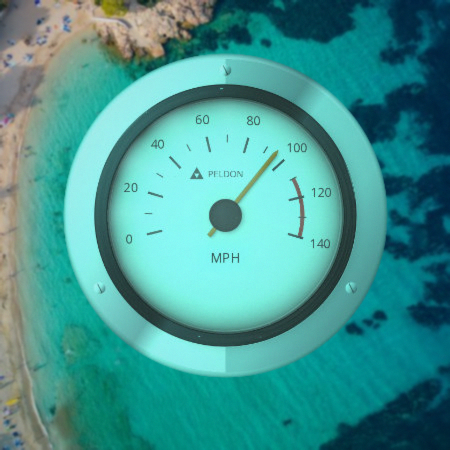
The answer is 95 (mph)
